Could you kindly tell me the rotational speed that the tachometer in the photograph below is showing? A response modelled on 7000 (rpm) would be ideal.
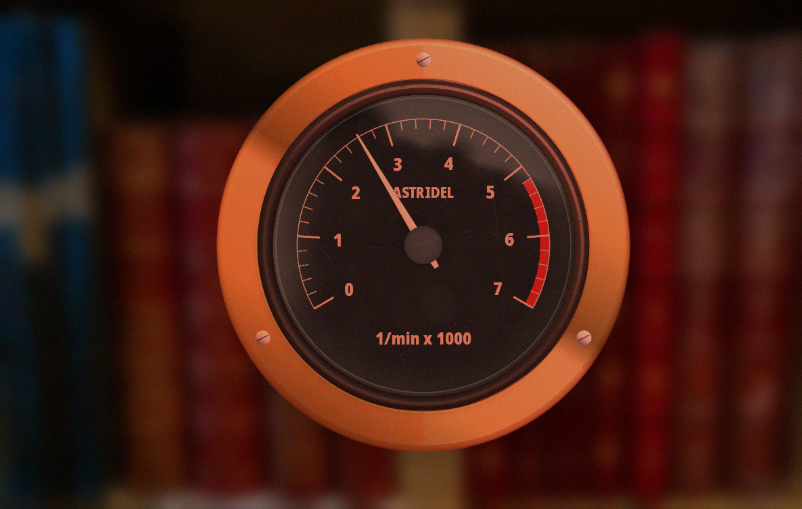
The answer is 2600 (rpm)
